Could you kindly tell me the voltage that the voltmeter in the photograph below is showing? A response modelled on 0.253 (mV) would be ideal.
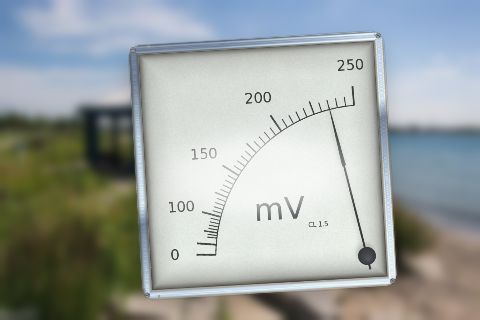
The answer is 235 (mV)
